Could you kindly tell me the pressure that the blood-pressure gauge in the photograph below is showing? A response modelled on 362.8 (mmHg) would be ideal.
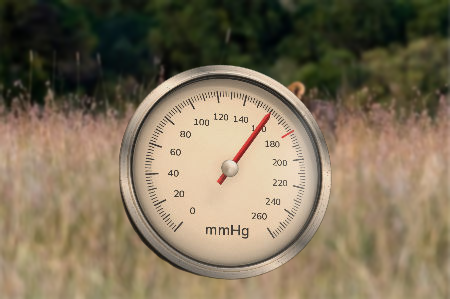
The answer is 160 (mmHg)
